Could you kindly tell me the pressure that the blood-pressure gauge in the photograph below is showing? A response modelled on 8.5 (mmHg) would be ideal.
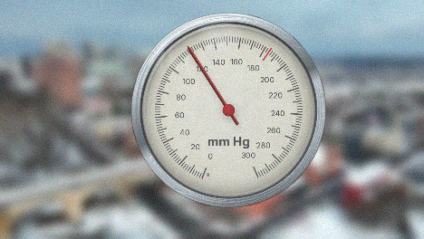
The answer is 120 (mmHg)
